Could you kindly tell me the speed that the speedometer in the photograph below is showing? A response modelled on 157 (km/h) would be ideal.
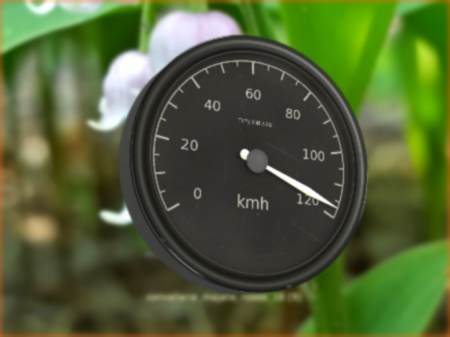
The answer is 117.5 (km/h)
